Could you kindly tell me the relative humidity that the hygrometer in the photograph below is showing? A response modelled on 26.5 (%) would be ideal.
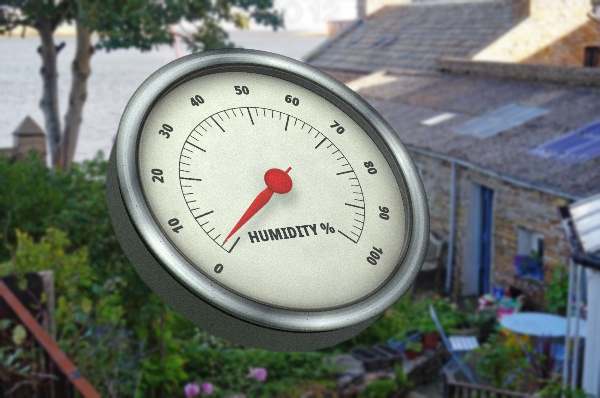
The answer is 2 (%)
